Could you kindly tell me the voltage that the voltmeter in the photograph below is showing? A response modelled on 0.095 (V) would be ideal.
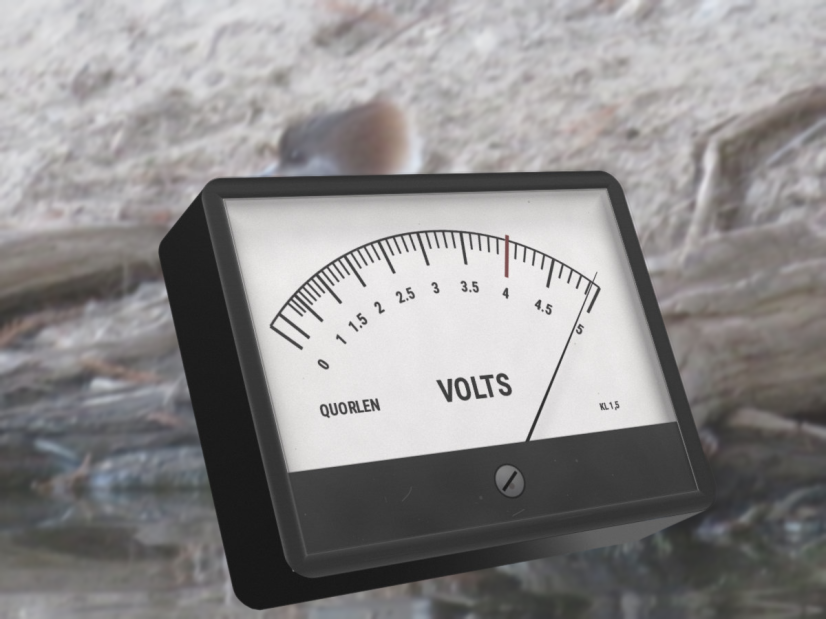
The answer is 4.9 (V)
